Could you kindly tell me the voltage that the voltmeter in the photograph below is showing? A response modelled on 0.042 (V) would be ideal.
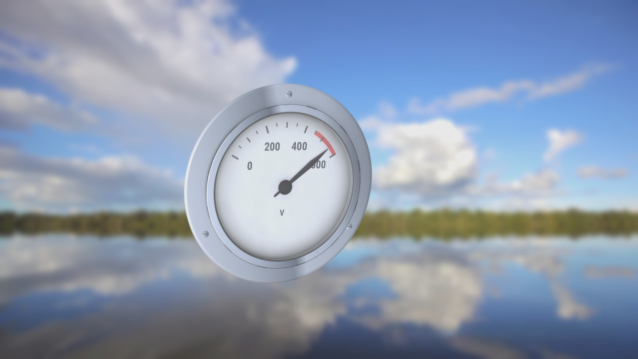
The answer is 550 (V)
